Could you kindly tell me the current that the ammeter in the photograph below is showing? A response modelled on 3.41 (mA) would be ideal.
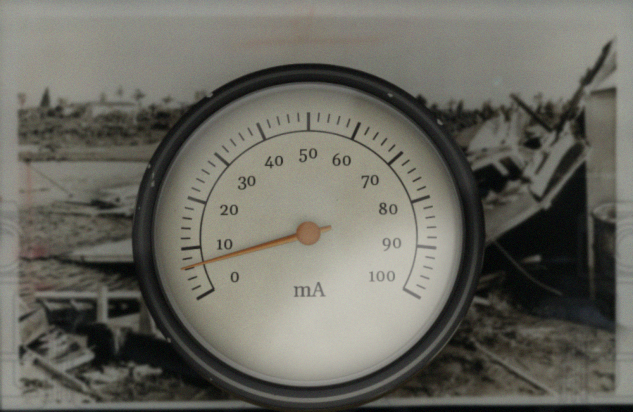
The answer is 6 (mA)
